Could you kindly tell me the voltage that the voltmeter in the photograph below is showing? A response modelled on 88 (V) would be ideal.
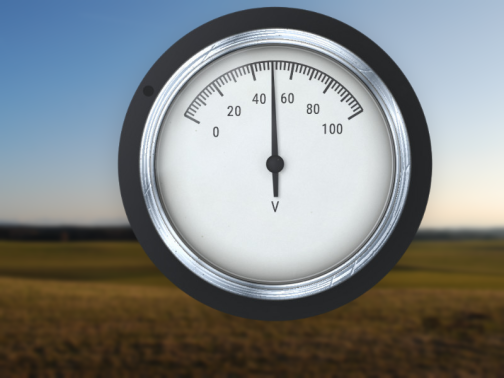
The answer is 50 (V)
